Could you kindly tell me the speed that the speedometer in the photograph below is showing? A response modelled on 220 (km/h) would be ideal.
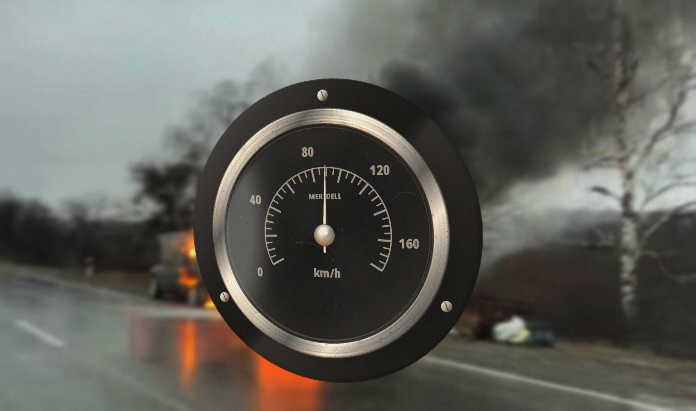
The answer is 90 (km/h)
